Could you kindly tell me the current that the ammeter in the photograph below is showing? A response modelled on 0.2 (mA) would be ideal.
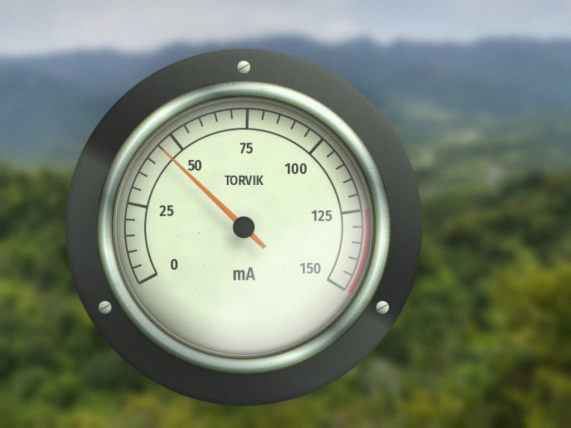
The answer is 45 (mA)
